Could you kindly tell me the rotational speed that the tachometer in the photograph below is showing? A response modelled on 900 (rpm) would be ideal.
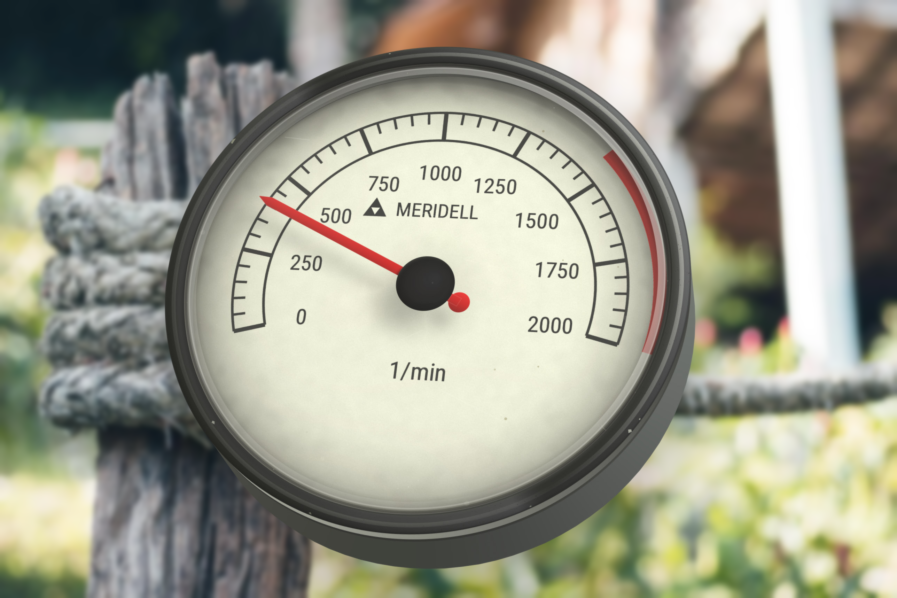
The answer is 400 (rpm)
